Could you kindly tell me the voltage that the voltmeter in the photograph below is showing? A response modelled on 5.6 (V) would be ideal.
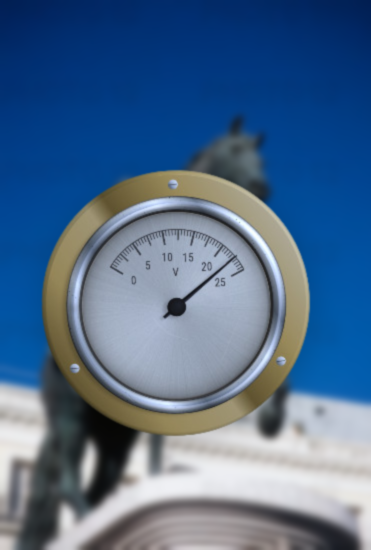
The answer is 22.5 (V)
